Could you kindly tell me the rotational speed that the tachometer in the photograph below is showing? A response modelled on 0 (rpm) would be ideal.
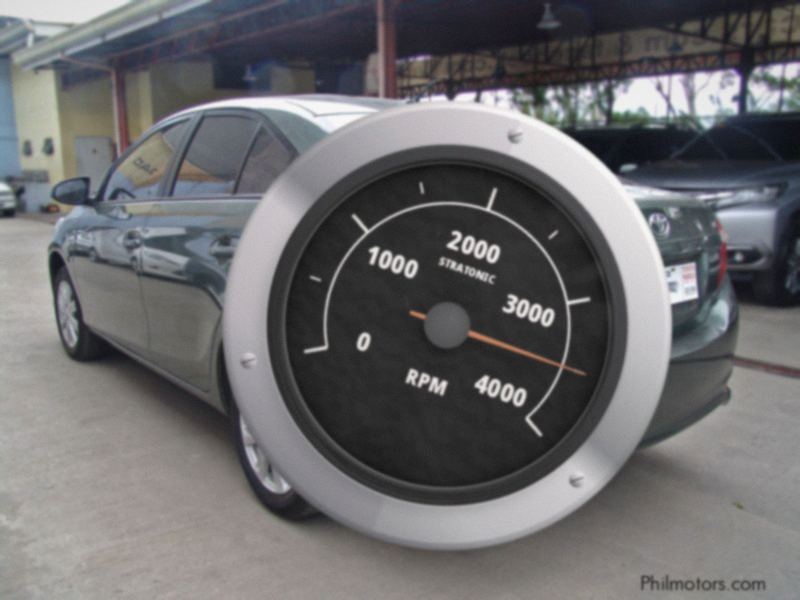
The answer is 3500 (rpm)
